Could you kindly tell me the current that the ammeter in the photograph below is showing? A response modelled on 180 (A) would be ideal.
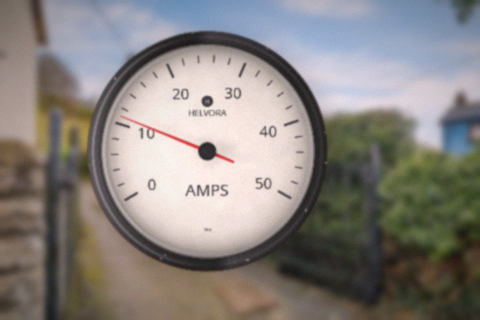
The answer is 11 (A)
